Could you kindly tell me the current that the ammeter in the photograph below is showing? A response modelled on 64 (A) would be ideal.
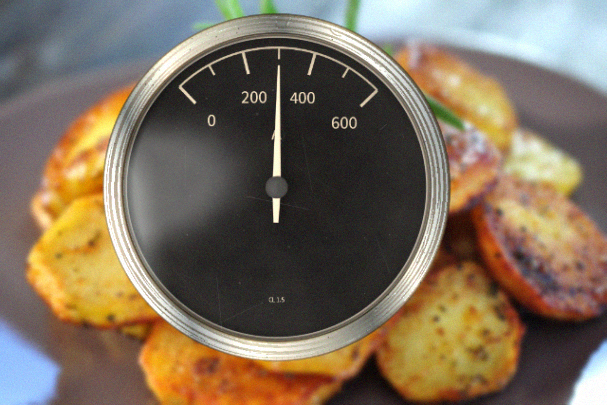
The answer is 300 (A)
